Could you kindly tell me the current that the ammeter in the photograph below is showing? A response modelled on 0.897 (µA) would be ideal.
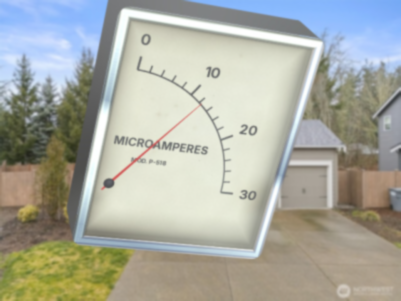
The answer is 12 (µA)
